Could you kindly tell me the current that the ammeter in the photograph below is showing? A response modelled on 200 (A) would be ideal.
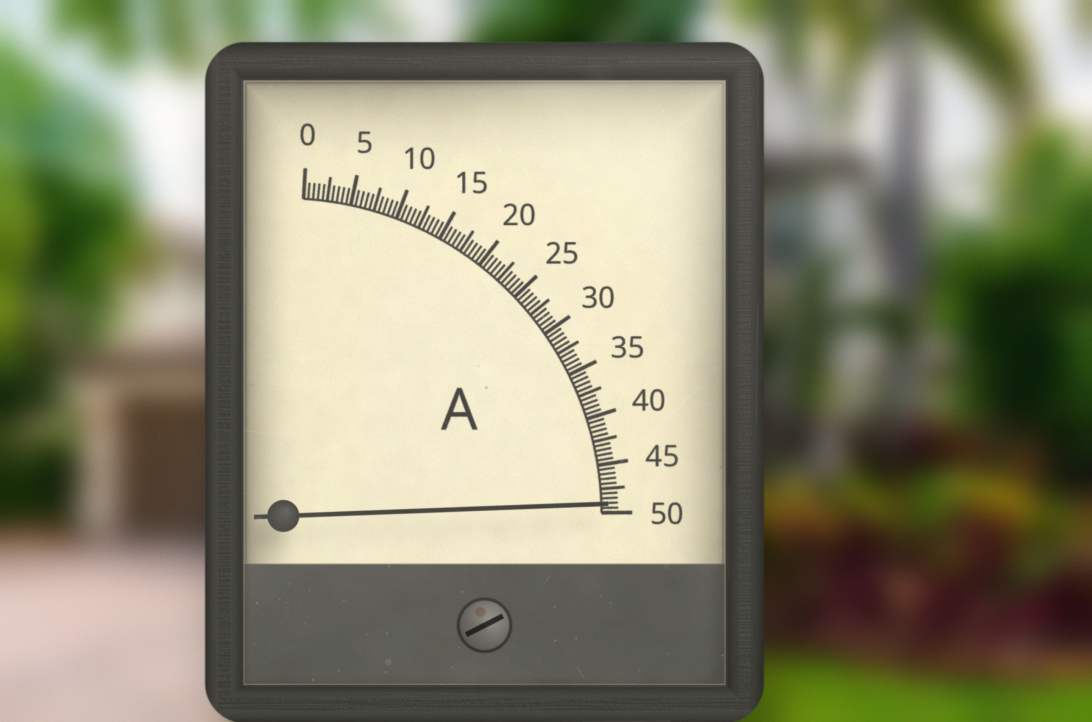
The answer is 49 (A)
